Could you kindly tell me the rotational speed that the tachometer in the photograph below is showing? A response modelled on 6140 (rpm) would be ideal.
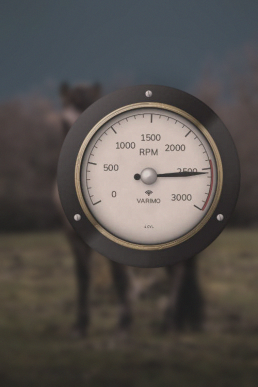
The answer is 2550 (rpm)
